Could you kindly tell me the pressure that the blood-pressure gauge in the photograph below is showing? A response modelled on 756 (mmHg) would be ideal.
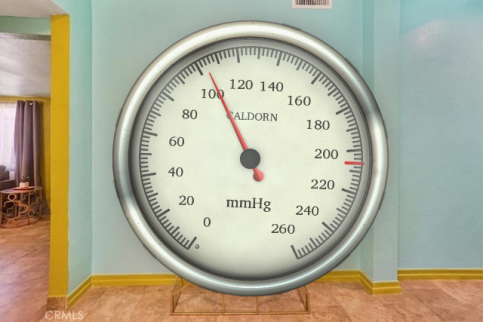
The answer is 104 (mmHg)
